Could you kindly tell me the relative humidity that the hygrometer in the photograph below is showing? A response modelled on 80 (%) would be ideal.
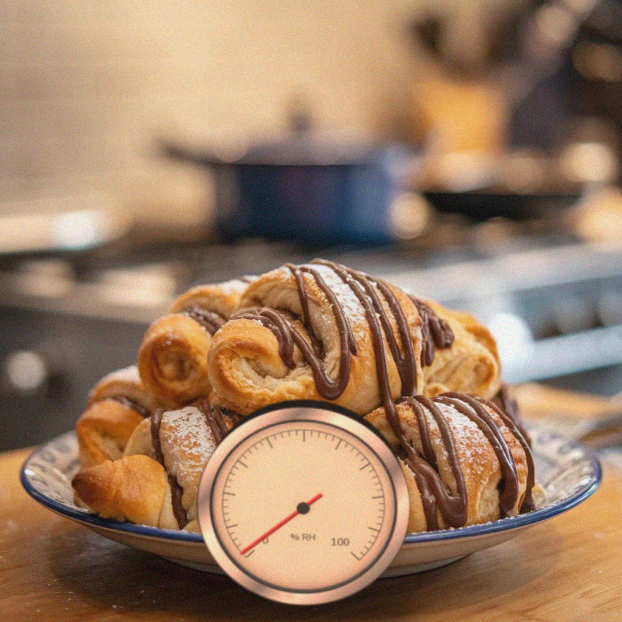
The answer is 2 (%)
